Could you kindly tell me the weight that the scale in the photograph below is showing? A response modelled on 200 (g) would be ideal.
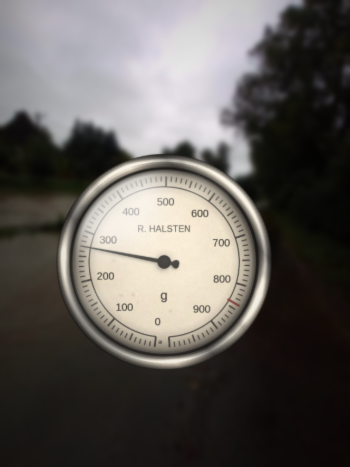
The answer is 270 (g)
